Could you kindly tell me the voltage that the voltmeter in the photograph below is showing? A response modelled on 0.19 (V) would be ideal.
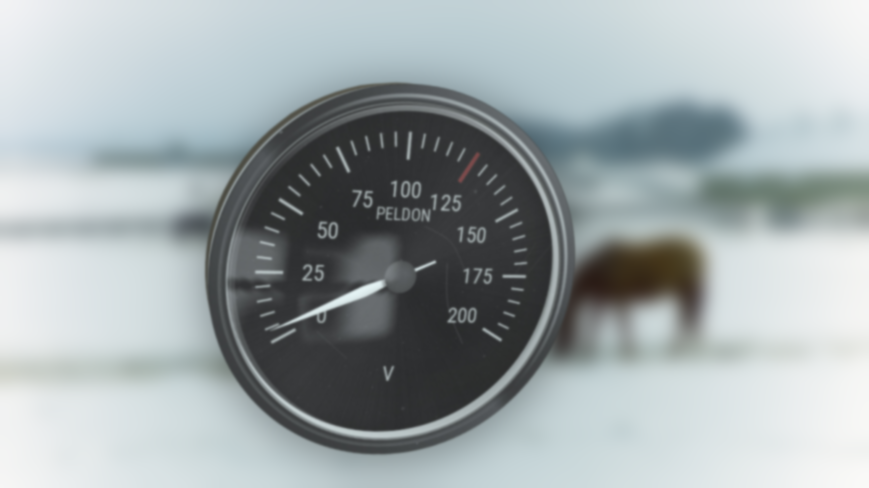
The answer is 5 (V)
